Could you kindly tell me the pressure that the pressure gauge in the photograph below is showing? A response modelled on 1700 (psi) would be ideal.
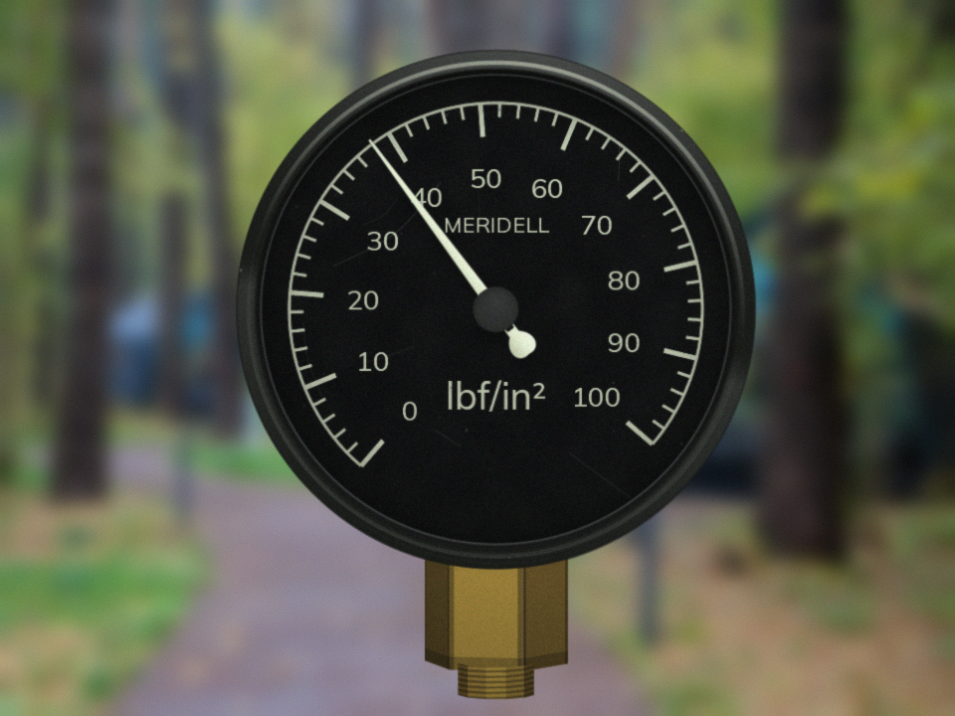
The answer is 38 (psi)
